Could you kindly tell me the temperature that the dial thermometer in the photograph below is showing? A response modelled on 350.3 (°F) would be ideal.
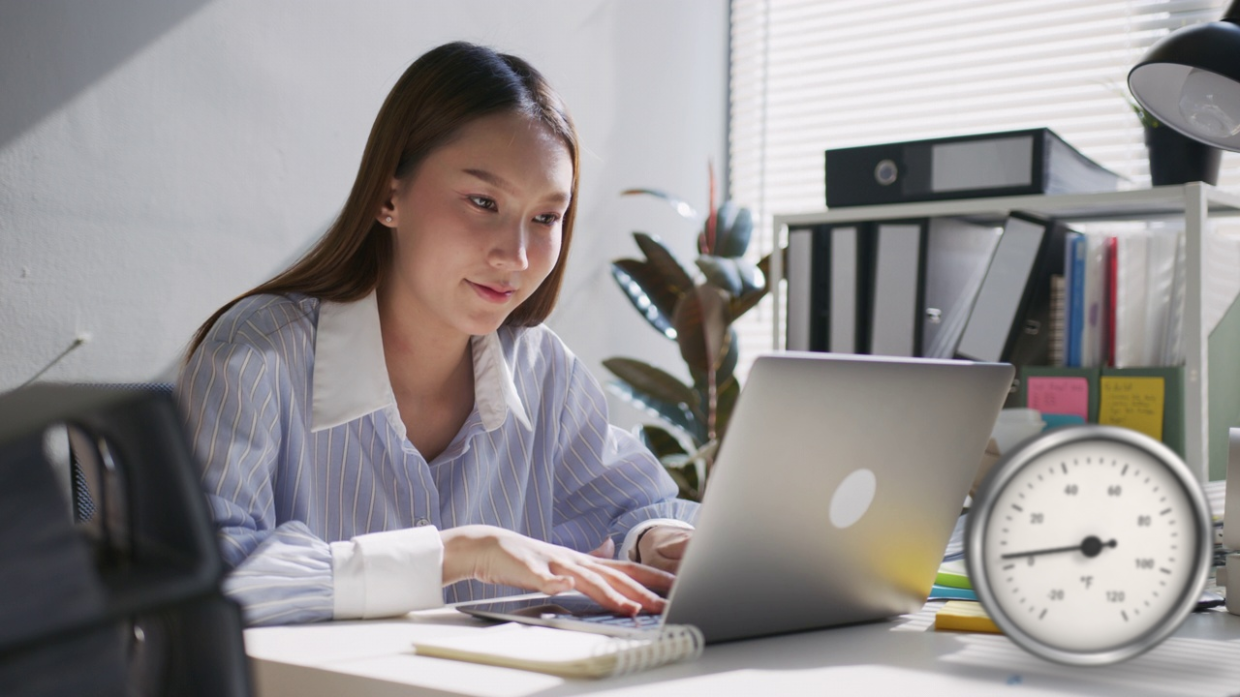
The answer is 4 (°F)
